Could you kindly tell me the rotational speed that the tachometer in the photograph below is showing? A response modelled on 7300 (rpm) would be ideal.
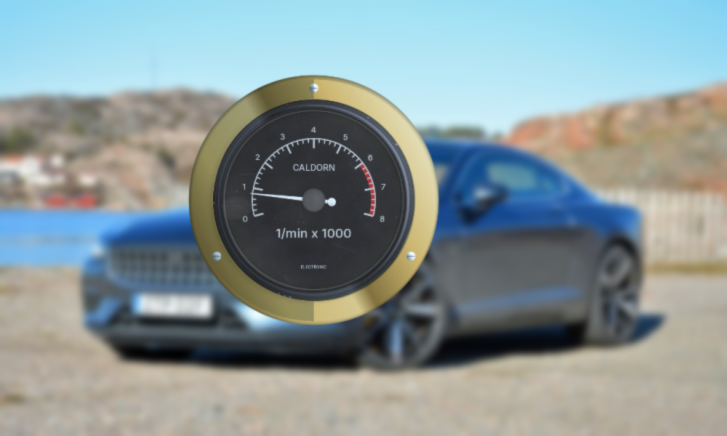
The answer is 800 (rpm)
